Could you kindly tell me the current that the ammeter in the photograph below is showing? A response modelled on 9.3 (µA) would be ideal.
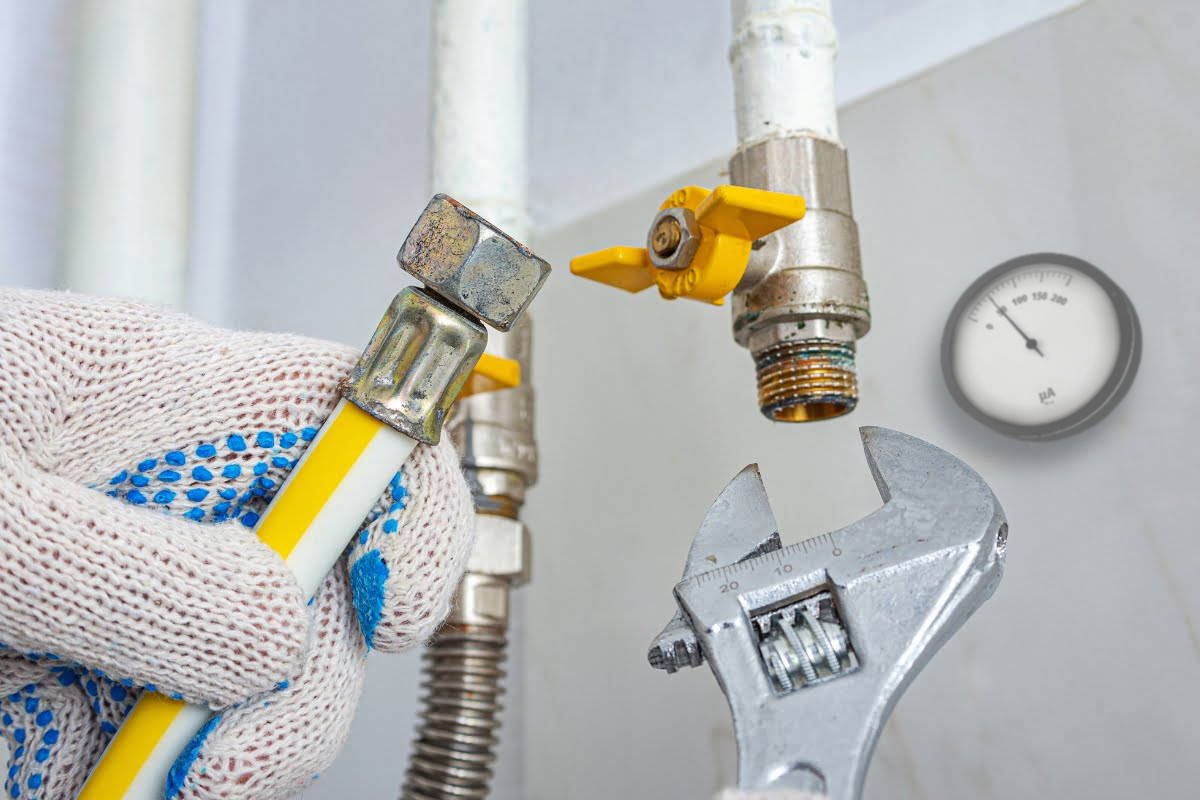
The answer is 50 (µA)
